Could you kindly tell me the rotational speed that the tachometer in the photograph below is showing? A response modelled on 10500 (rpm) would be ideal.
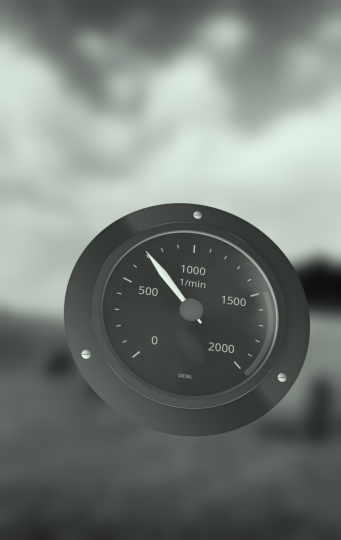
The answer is 700 (rpm)
